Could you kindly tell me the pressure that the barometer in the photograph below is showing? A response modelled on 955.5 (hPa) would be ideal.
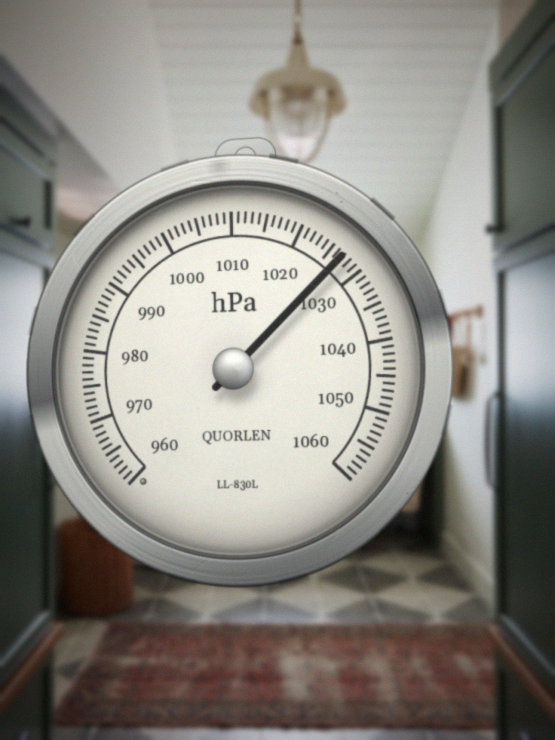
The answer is 1027 (hPa)
